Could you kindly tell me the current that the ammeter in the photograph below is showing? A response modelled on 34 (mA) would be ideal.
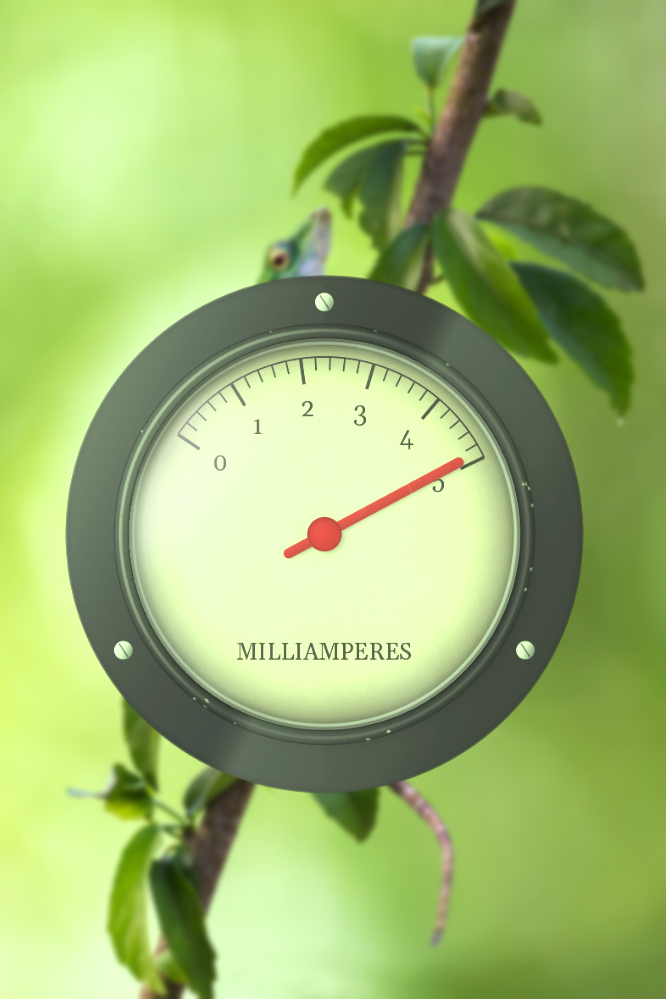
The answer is 4.9 (mA)
